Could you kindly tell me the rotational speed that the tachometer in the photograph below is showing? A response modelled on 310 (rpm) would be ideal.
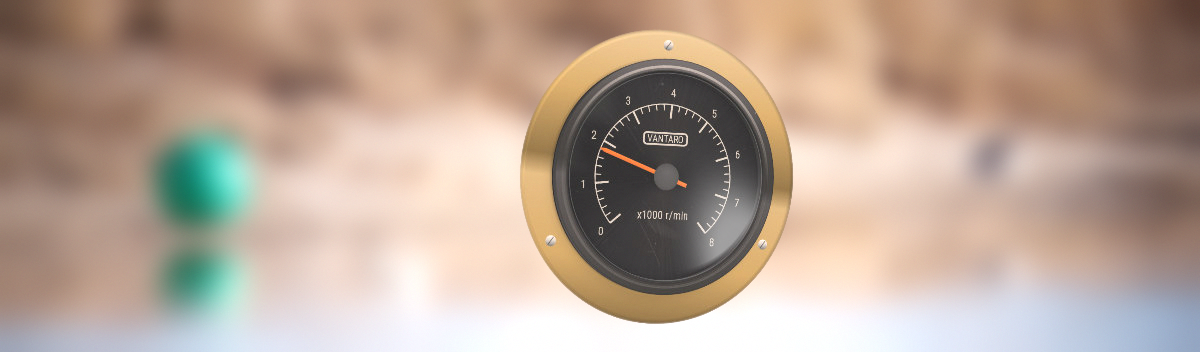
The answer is 1800 (rpm)
